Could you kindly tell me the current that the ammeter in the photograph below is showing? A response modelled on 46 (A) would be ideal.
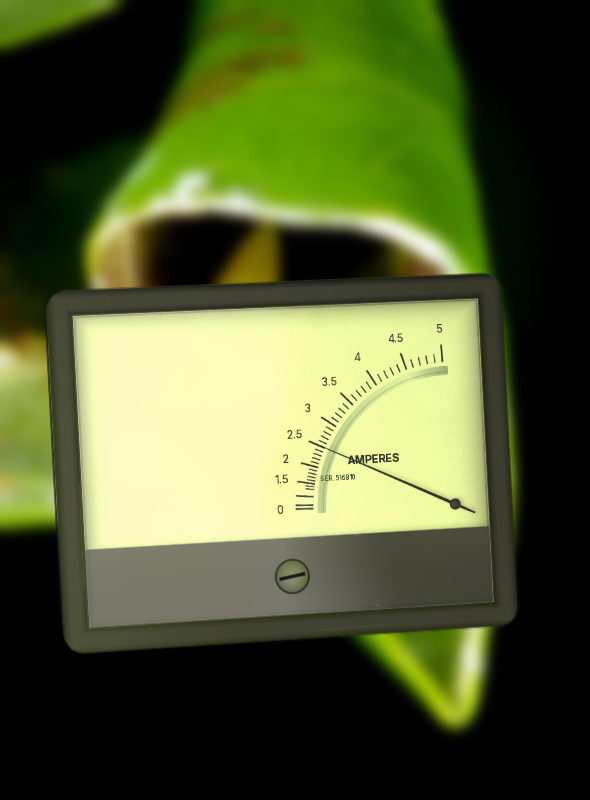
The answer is 2.5 (A)
